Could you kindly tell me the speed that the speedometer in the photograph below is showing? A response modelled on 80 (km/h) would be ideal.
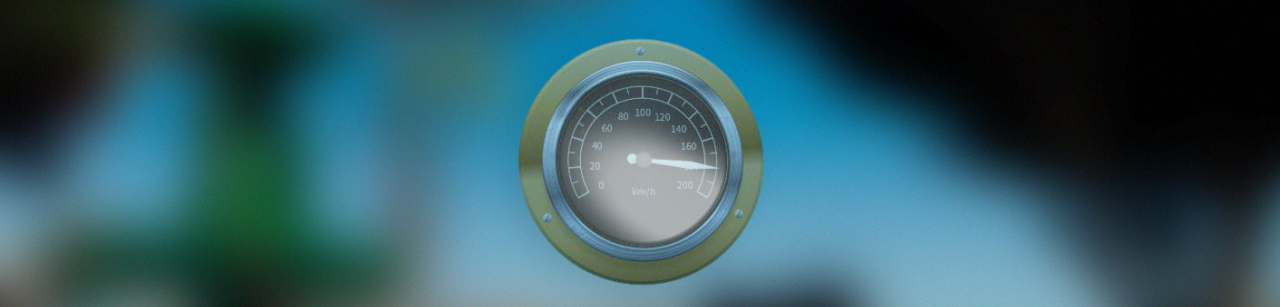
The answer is 180 (km/h)
